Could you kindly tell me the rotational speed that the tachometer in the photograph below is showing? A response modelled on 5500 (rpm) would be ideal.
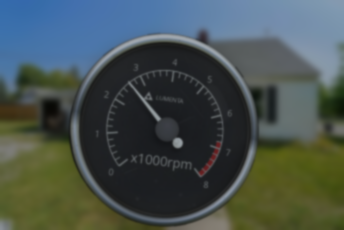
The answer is 2600 (rpm)
